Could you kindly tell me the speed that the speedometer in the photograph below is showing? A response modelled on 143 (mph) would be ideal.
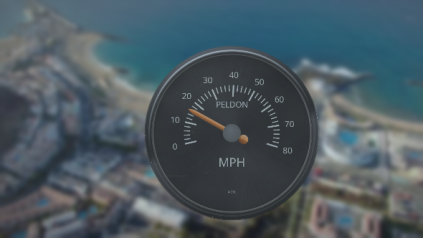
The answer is 16 (mph)
